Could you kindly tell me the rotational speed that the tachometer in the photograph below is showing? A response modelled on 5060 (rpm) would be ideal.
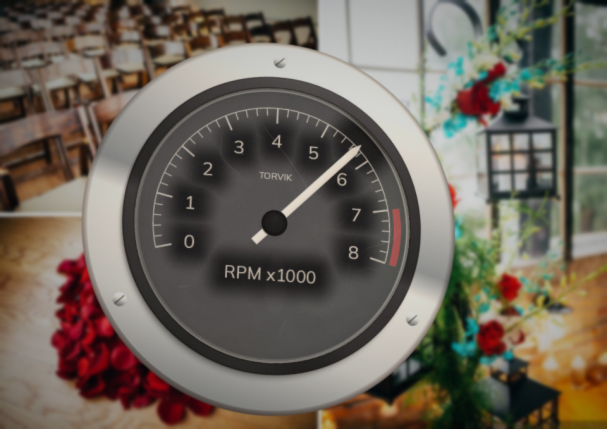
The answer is 5700 (rpm)
